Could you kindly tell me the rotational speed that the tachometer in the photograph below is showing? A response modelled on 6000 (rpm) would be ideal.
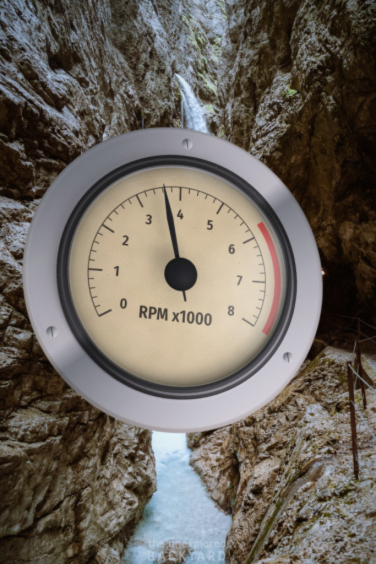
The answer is 3600 (rpm)
